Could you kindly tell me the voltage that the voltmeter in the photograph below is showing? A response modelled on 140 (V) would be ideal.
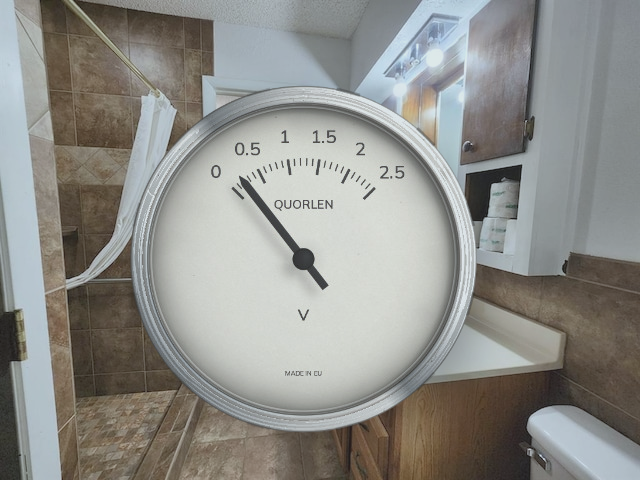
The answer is 0.2 (V)
